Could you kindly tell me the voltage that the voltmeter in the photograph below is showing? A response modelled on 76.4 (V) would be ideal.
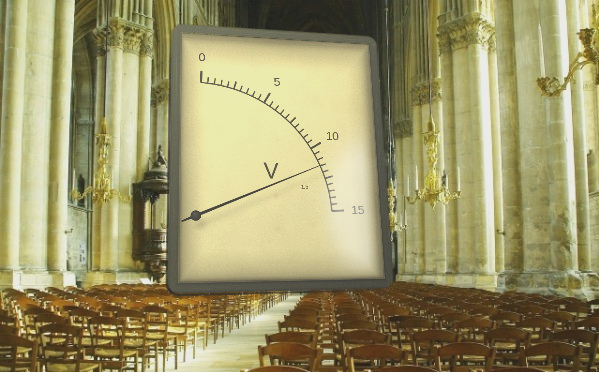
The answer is 11.5 (V)
